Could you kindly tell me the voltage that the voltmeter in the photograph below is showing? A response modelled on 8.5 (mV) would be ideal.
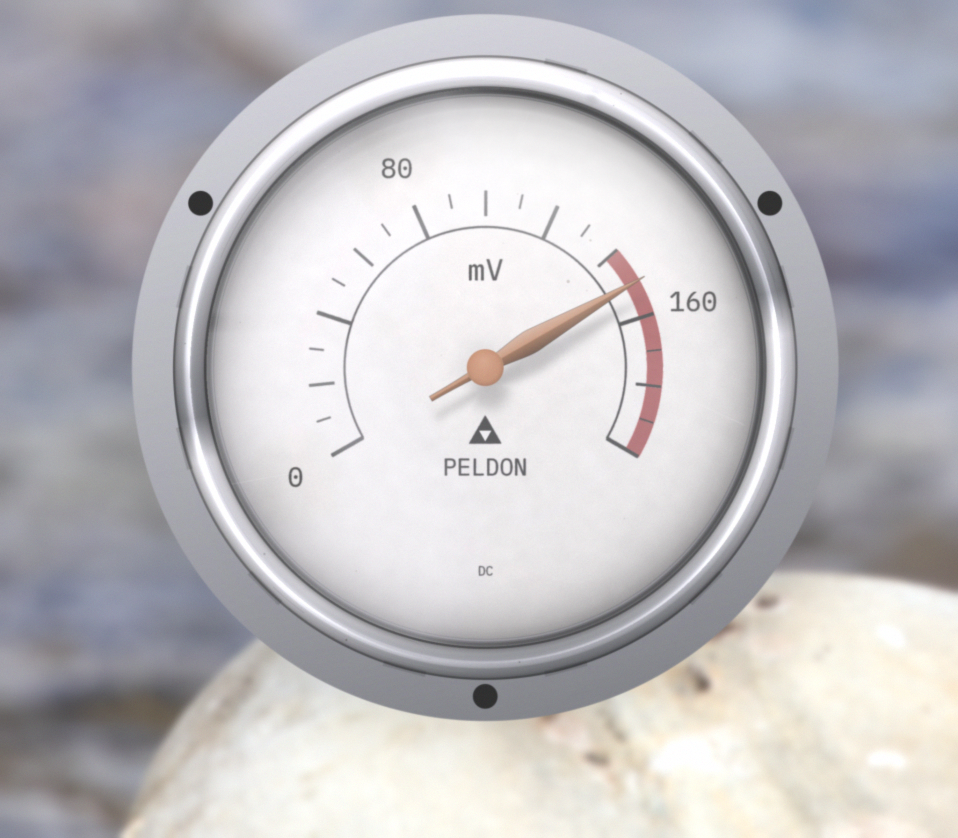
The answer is 150 (mV)
